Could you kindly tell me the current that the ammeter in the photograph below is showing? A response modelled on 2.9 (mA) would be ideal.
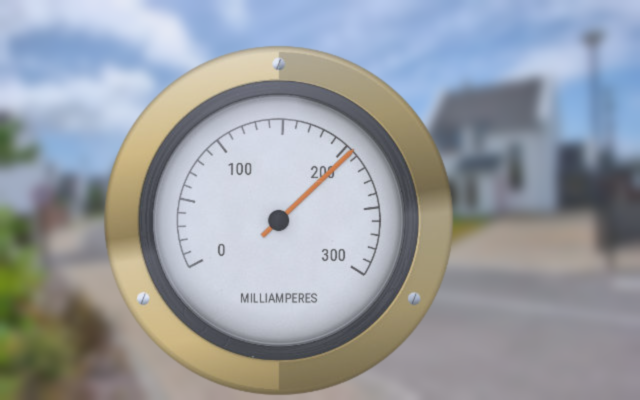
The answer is 205 (mA)
